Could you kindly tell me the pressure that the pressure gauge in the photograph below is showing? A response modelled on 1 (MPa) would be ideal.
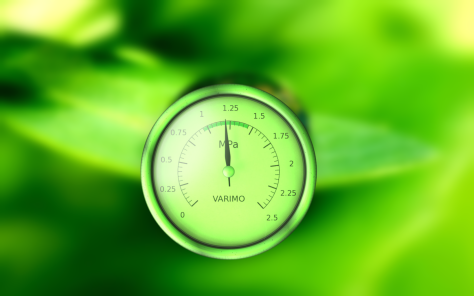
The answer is 1.2 (MPa)
